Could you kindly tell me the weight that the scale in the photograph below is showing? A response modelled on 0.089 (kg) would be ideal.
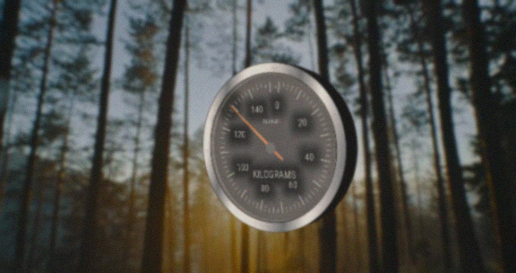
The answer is 130 (kg)
